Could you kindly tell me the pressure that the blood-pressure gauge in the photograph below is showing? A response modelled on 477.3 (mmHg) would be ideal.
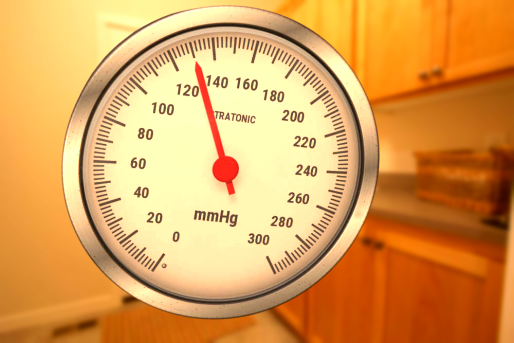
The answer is 130 (mmHg)
